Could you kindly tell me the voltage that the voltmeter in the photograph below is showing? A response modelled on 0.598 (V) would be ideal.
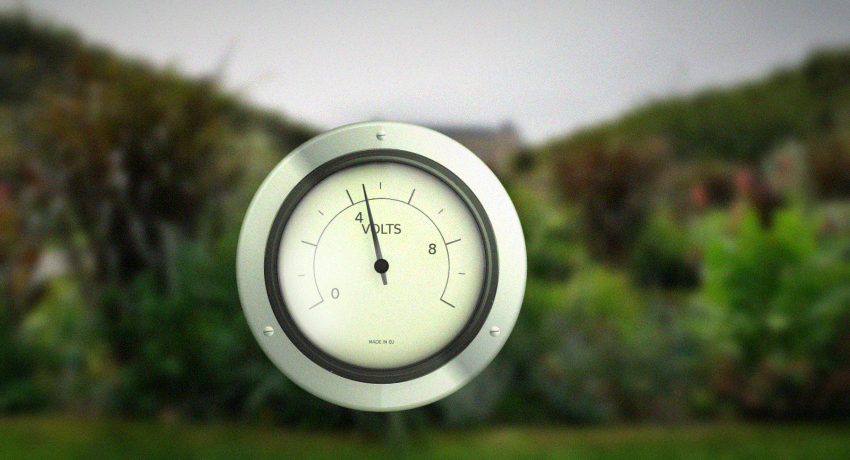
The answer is 4.5 (V)
